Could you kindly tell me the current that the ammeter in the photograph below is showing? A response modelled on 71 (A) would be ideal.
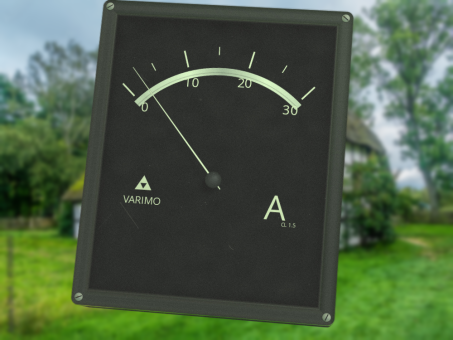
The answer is 2.5 (A)
